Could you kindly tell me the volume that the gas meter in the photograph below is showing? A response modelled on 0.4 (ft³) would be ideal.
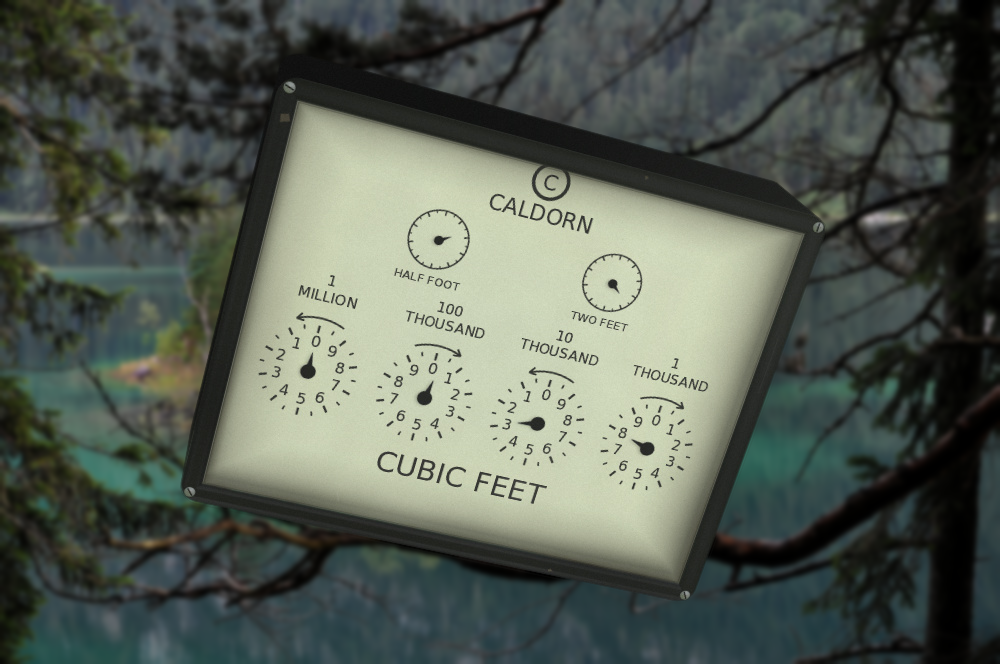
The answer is 2800 (ft³)
